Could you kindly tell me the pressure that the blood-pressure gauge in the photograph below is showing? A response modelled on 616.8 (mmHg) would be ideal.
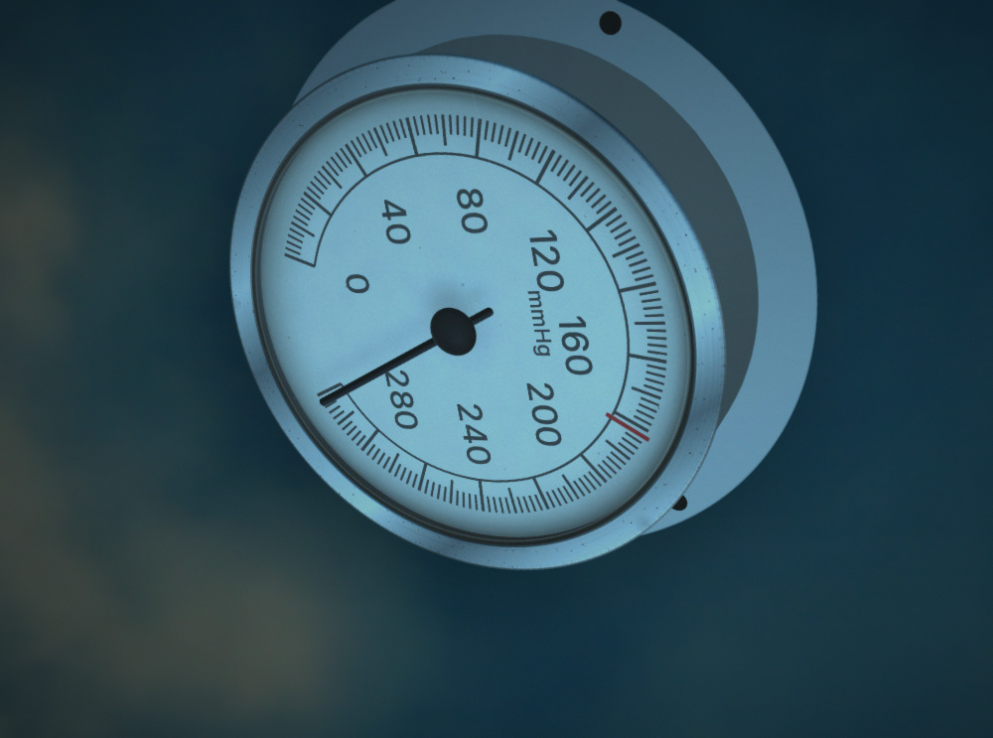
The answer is 298 (mmHg)
